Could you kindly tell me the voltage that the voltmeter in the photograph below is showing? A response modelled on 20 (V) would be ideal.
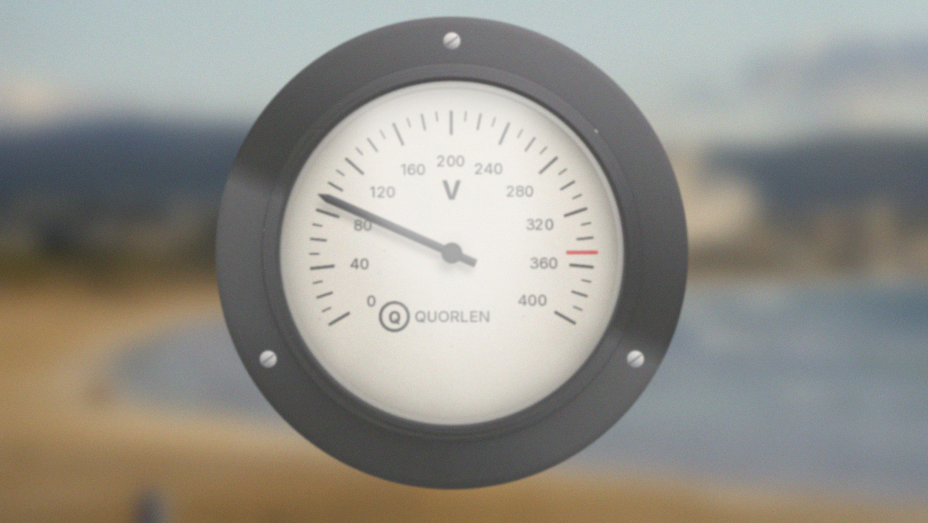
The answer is 90 (V)
